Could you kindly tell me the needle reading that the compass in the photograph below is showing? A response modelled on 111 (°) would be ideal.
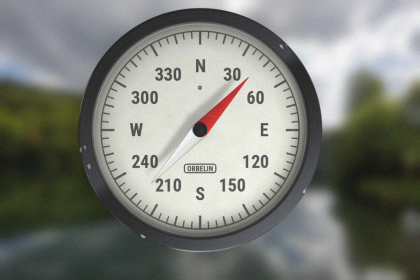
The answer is 42.5 (°)
